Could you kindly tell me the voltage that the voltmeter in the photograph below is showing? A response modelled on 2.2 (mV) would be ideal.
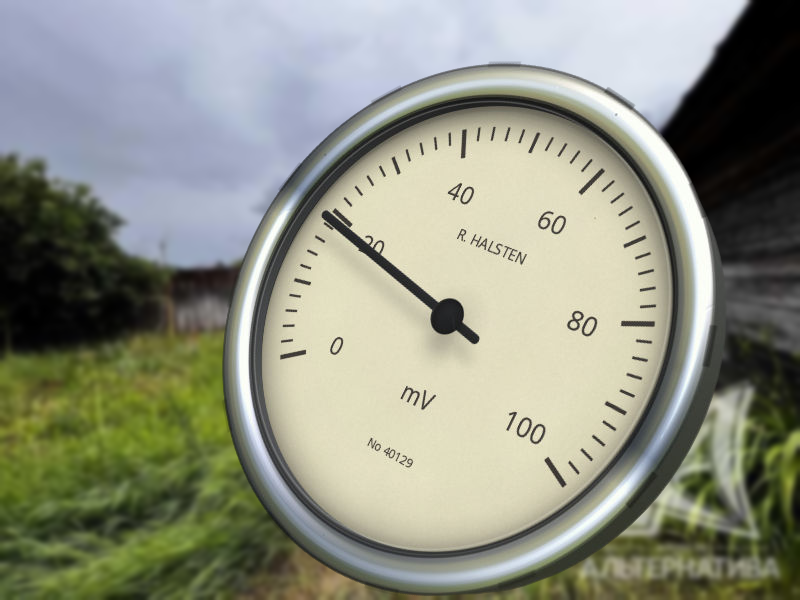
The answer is 19 (mV)
